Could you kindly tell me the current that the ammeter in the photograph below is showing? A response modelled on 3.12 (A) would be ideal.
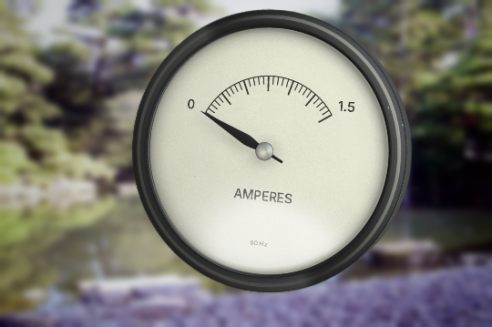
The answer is 0 (A)
